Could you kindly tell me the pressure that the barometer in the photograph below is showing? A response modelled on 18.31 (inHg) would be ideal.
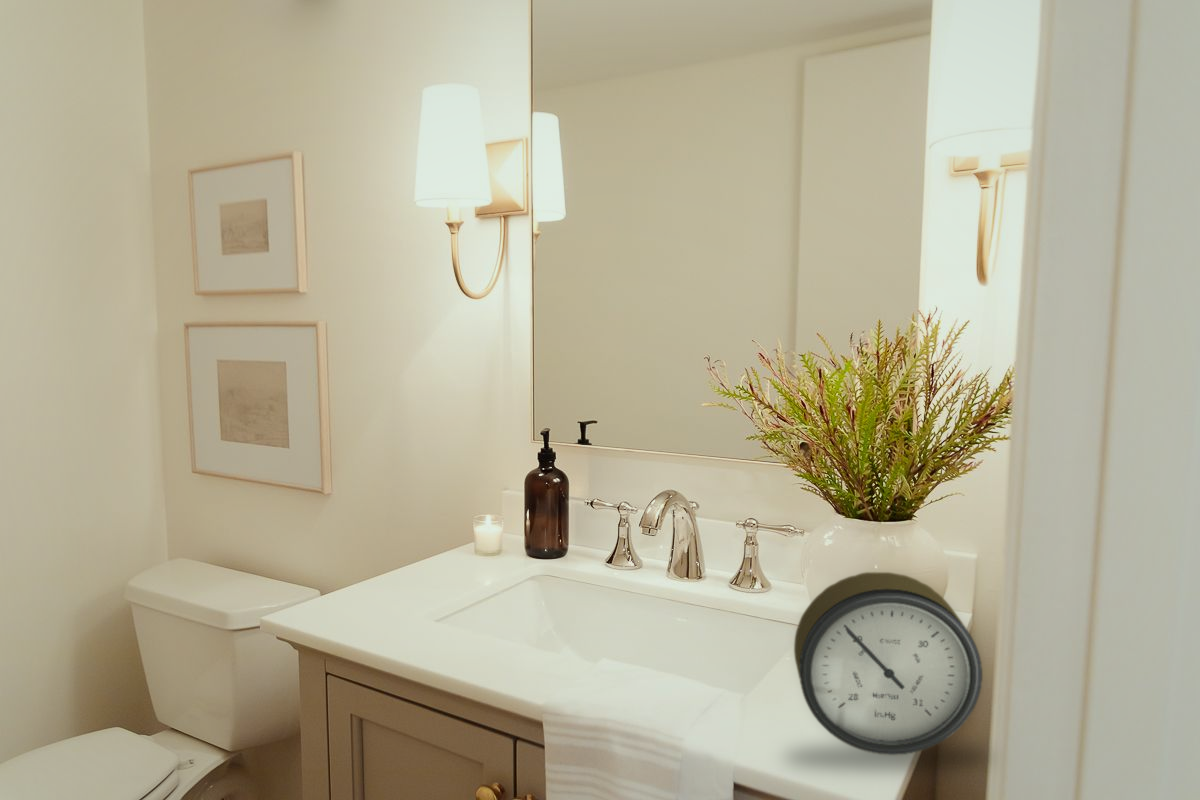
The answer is 29 (inHg)
